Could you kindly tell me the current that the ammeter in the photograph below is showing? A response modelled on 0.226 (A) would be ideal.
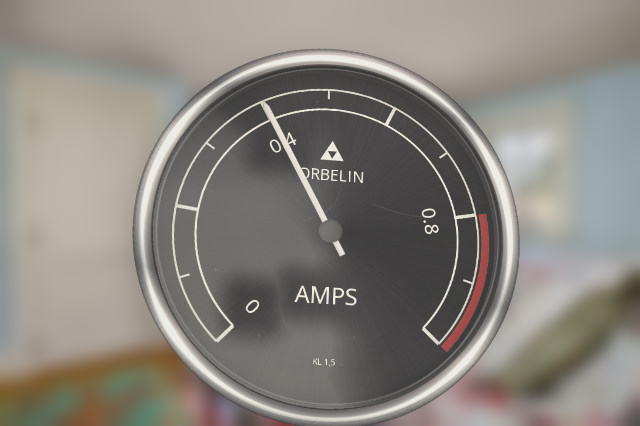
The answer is 0.4 (A)
